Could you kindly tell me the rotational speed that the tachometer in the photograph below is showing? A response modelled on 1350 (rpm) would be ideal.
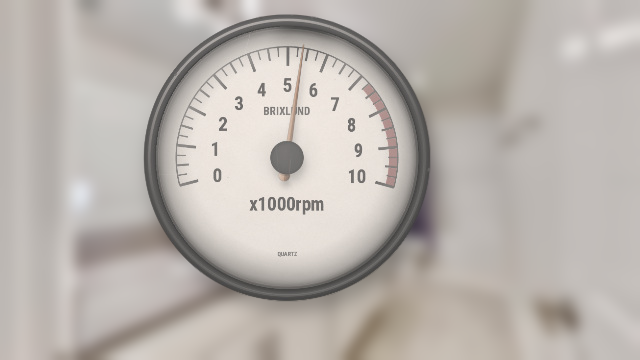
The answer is 5375 (rpm)
